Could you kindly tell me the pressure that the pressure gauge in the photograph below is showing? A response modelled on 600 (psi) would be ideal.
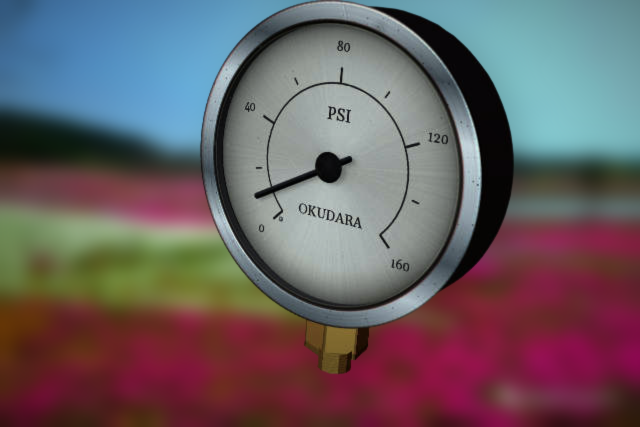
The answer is 10 (psi)
